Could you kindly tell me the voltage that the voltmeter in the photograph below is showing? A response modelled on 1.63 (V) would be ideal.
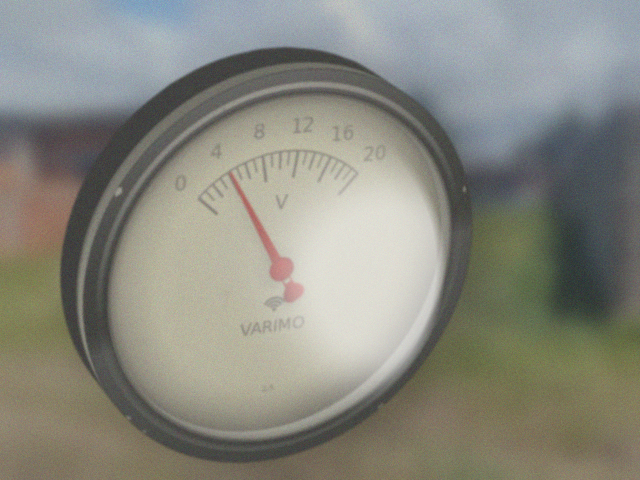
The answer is 4 (V)
